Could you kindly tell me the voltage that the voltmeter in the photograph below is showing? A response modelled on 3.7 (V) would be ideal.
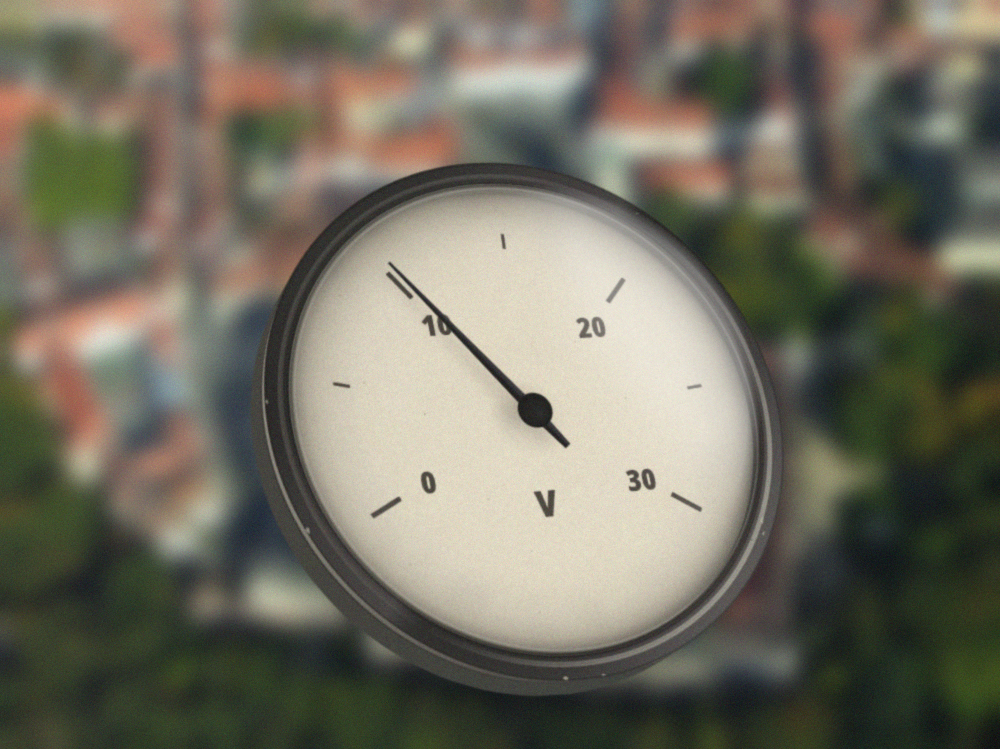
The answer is 10 (V)
